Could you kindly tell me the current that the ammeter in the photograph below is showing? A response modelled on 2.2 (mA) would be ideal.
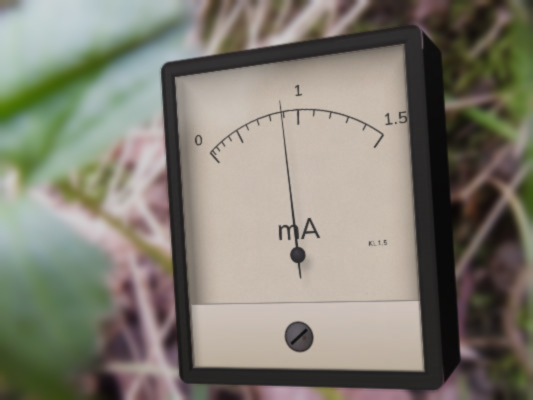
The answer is 0.9 (mA)
